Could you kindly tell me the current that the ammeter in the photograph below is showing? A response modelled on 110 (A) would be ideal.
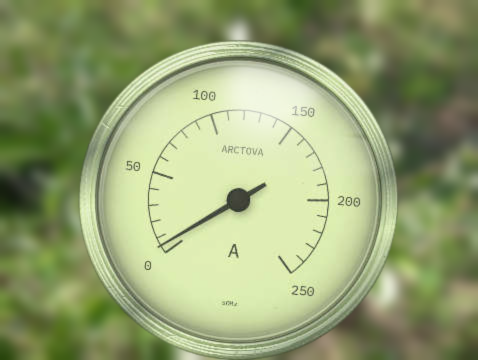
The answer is 5 (A)
